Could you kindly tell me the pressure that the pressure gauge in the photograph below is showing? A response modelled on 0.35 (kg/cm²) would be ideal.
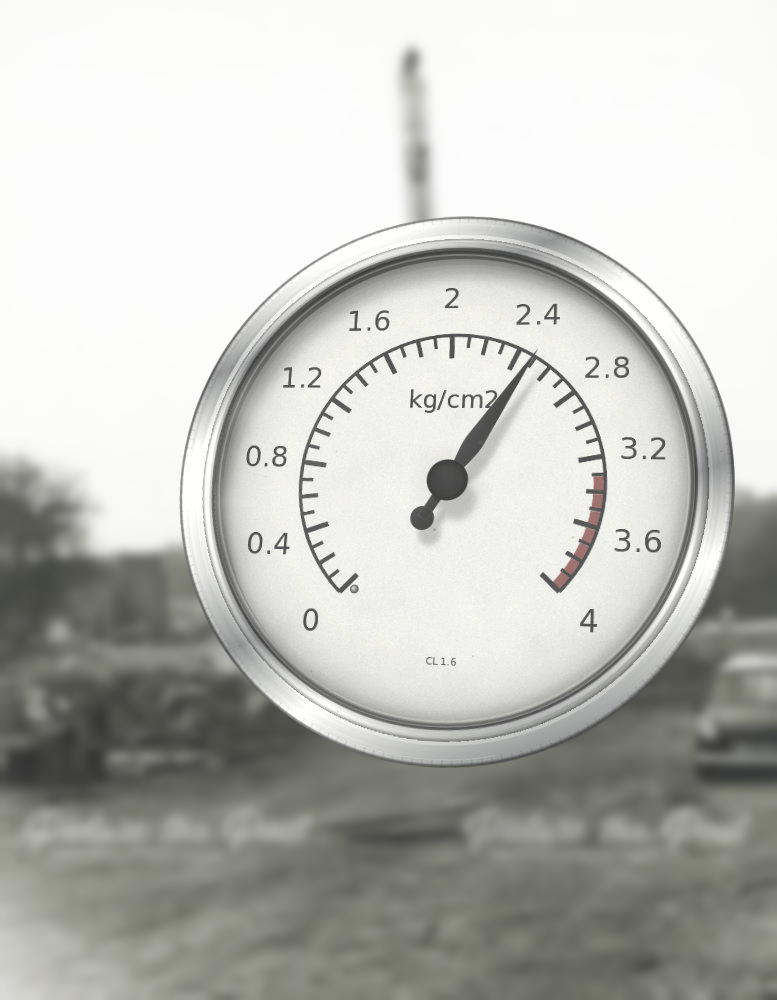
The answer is 2.5 (kg/cm²)
